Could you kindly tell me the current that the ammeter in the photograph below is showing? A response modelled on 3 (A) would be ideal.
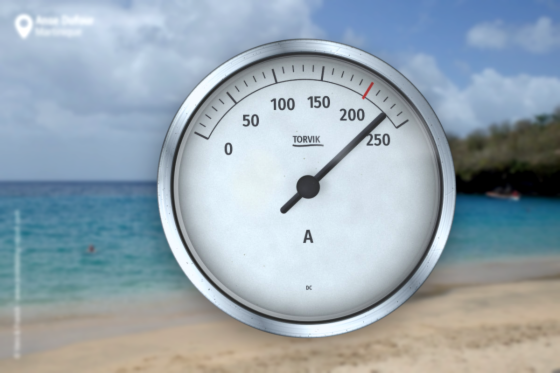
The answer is 230 (A)
